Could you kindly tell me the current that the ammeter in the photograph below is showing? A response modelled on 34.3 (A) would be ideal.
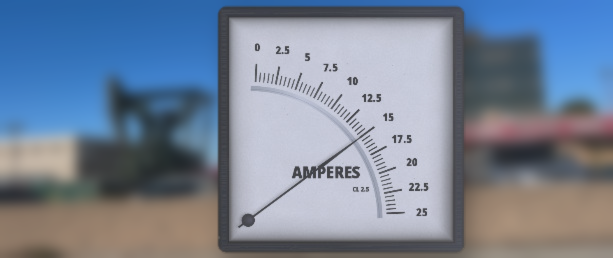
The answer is 15 (A)
